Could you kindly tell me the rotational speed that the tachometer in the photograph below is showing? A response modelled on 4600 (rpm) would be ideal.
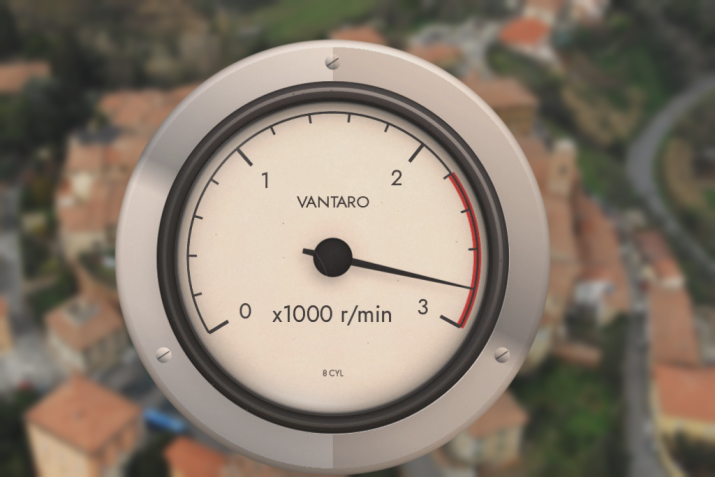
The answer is 2800 (rpm)
